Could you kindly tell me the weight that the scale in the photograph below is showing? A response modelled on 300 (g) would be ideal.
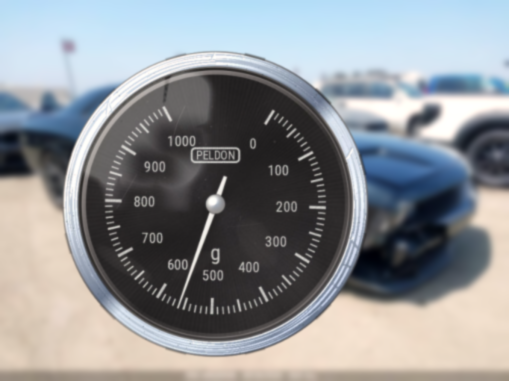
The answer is 560 (g)
